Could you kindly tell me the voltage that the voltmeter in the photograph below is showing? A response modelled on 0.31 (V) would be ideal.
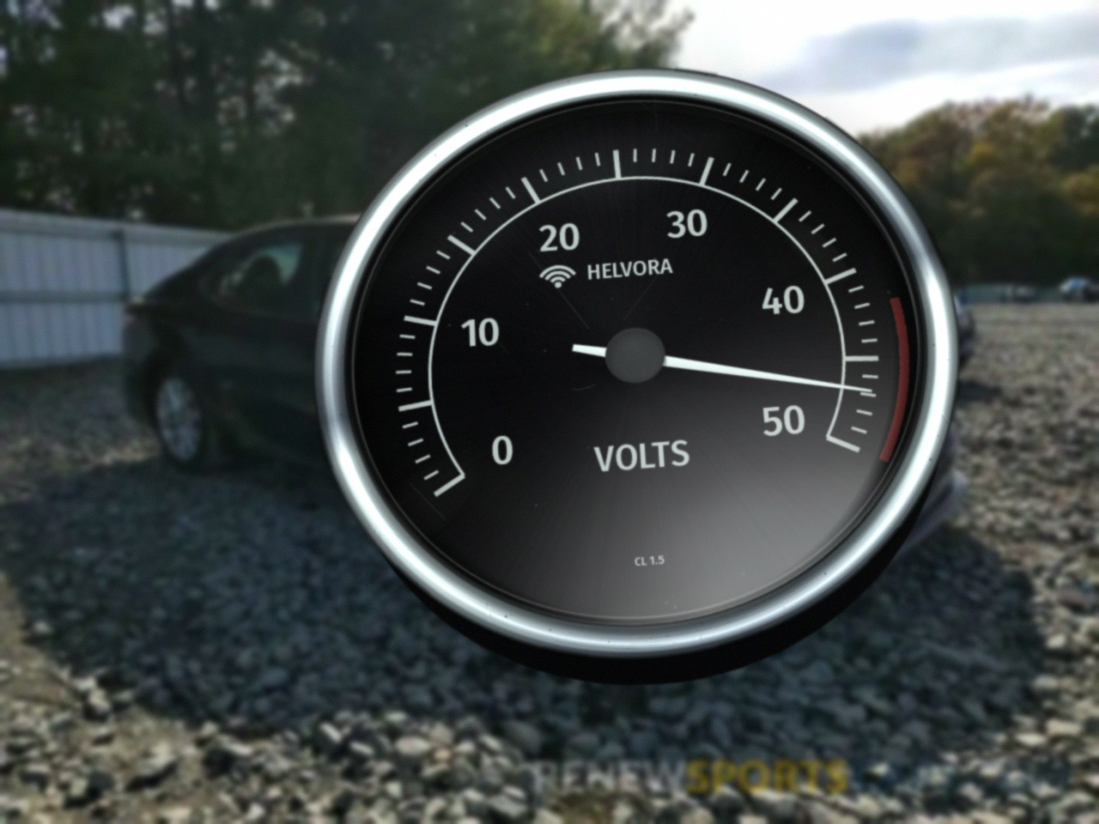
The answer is 47 (V)
